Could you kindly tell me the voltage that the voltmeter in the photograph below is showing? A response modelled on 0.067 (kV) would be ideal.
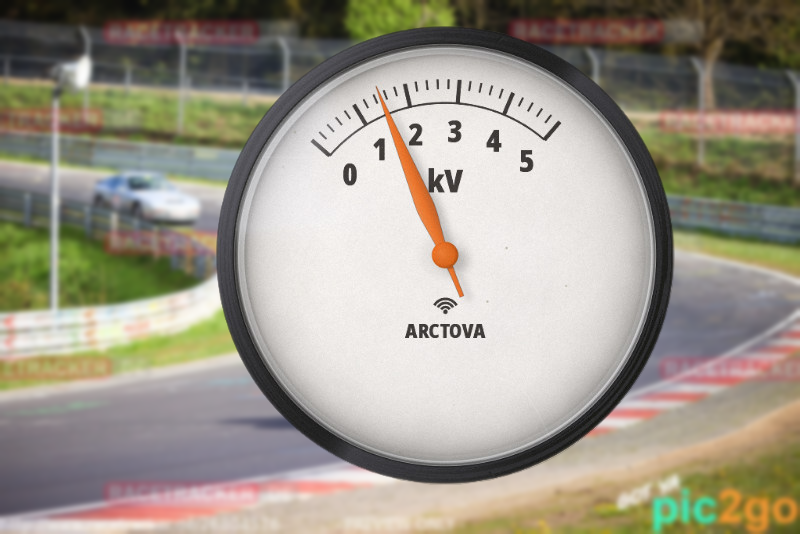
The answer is 1.5 (kV)
